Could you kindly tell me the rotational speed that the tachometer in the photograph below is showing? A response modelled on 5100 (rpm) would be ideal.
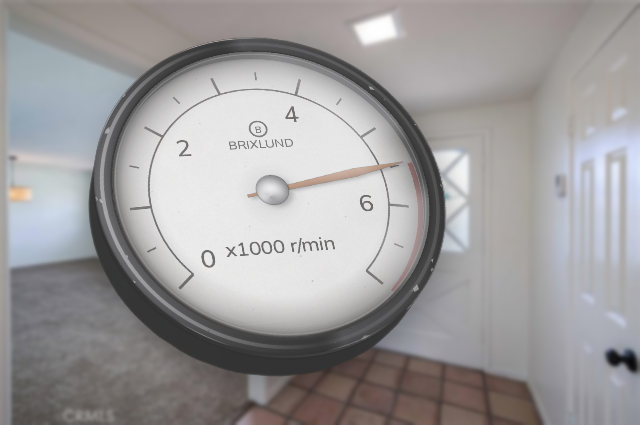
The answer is 5500 (rpm)
